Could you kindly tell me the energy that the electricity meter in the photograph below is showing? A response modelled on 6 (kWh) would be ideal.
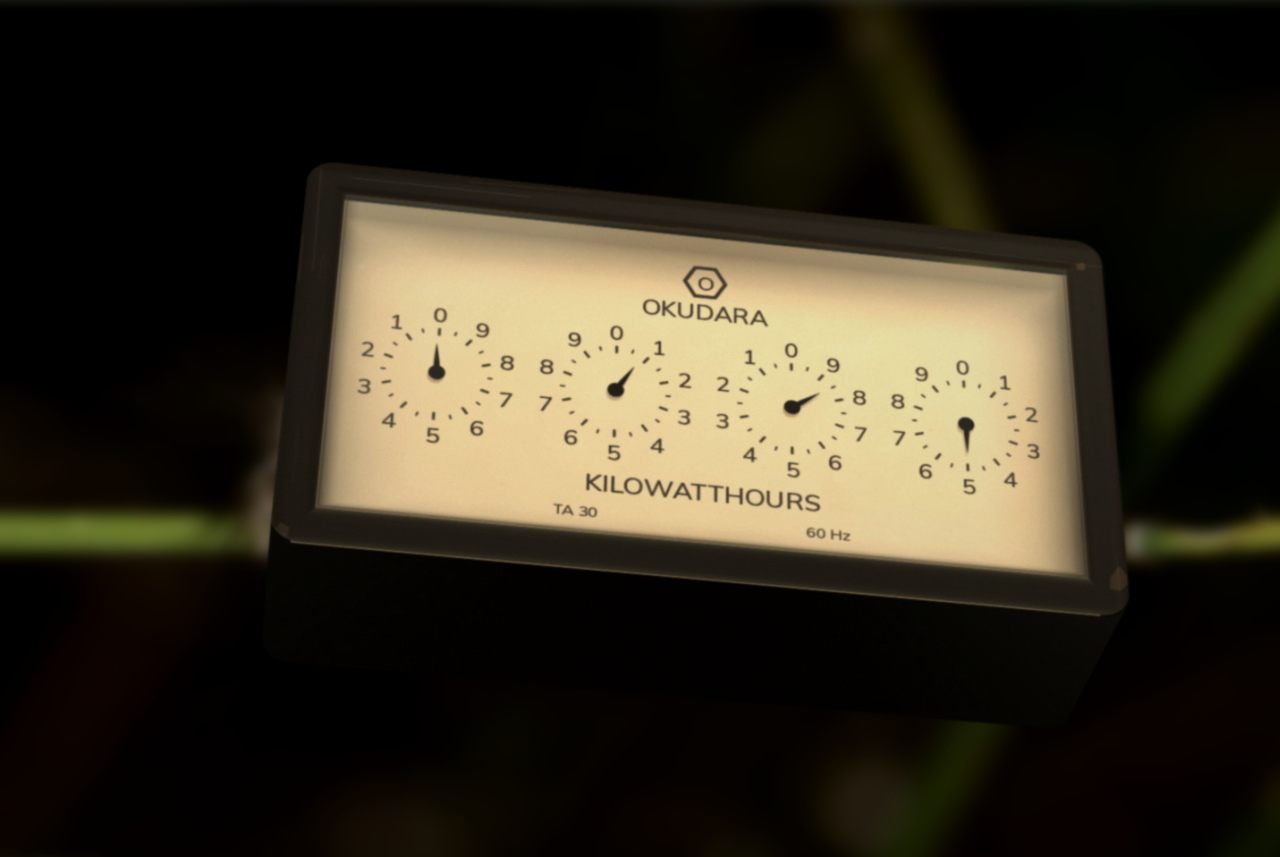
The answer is 85 (kWh)
